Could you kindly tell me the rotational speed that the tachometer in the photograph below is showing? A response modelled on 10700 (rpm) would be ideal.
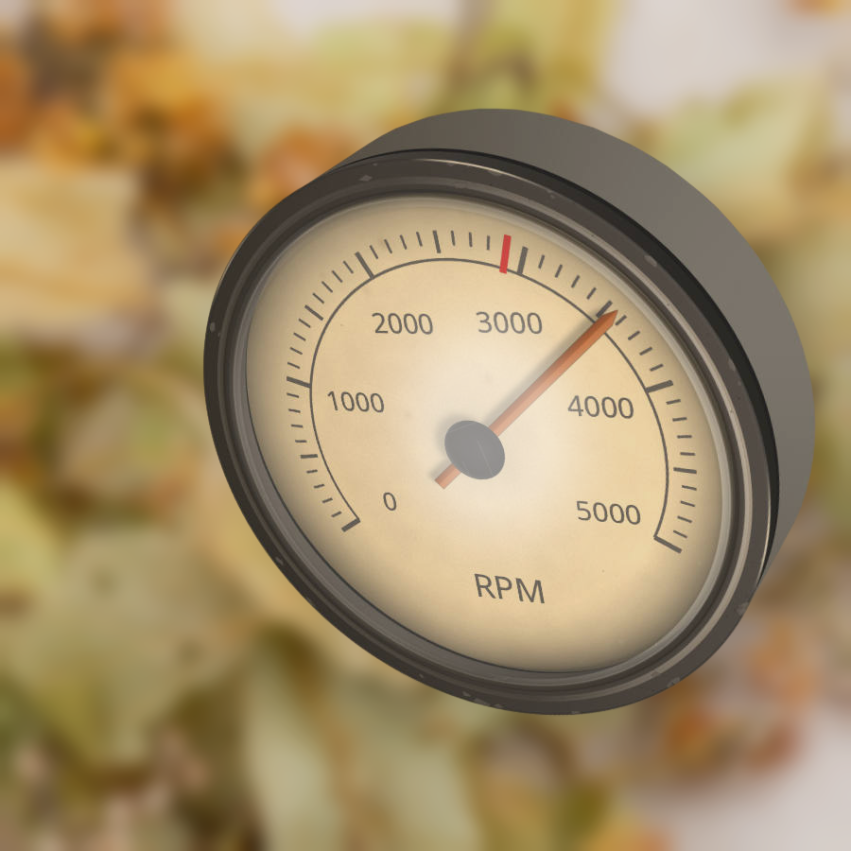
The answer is 3550 (rpm)
